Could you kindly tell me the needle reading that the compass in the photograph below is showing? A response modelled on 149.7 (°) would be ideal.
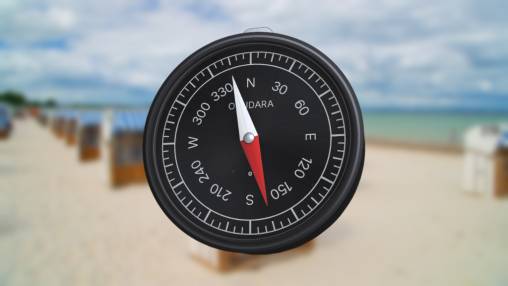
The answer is 165 (°)
